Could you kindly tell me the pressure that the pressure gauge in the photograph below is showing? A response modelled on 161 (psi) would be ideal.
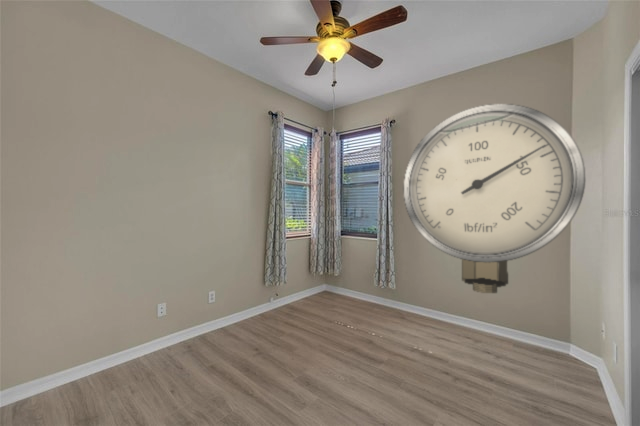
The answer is 145 (psi)
